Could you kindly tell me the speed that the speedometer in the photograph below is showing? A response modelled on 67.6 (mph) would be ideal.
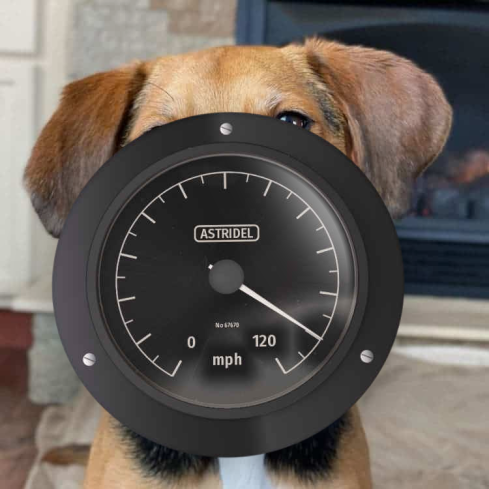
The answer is 110 (mph)
